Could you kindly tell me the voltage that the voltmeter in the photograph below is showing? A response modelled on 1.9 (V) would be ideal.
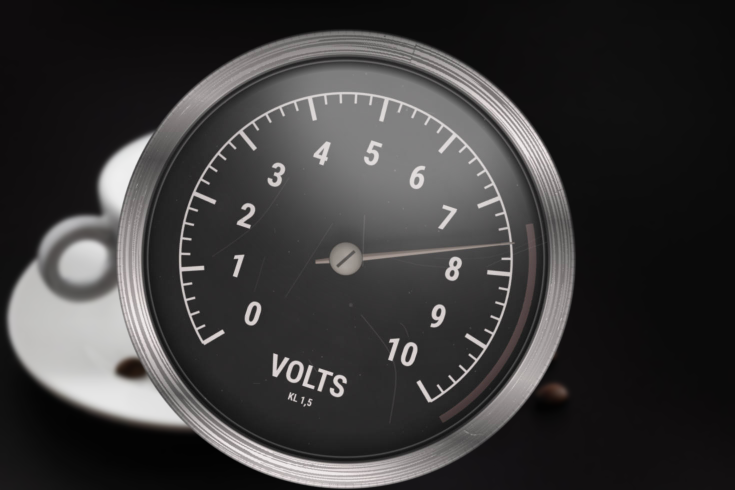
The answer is 7.6 (V)
